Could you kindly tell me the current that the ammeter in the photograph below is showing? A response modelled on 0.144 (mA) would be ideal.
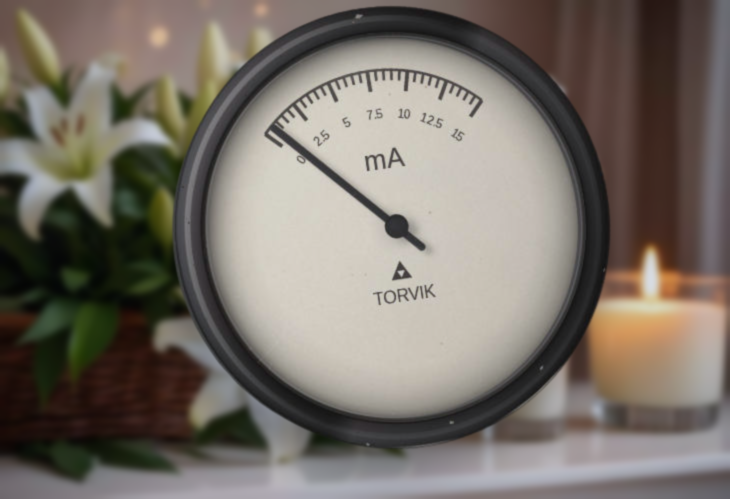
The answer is 0.5 (mA)
